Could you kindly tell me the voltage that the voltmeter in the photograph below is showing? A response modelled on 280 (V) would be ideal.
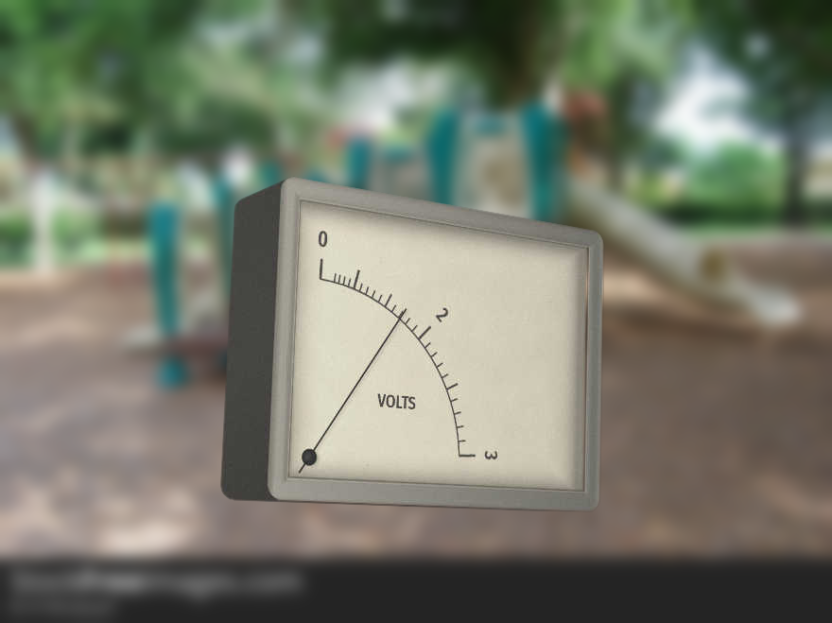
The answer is 1.7 (V)
